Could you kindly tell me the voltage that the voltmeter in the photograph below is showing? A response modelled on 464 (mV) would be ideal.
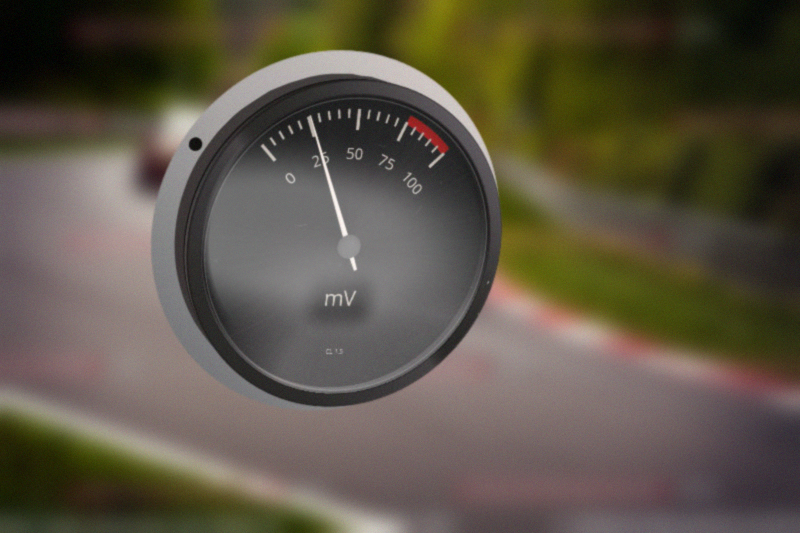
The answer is 25 (mV)
